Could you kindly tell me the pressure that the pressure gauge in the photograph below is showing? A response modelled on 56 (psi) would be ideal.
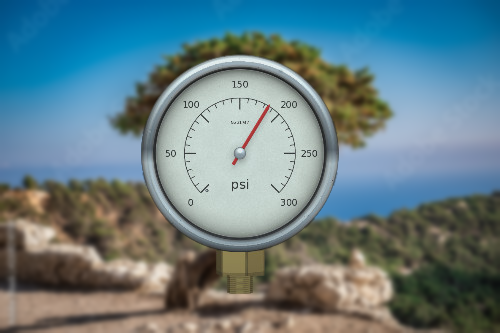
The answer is 185 (psi)
